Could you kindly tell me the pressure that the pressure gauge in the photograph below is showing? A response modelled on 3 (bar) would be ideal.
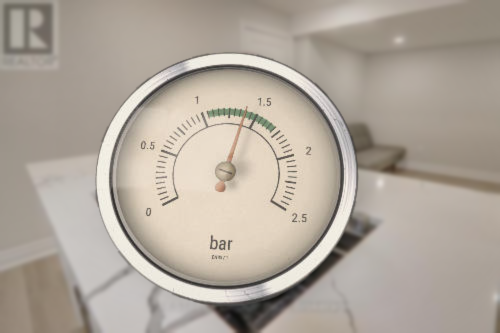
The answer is 1.4 (bar)
